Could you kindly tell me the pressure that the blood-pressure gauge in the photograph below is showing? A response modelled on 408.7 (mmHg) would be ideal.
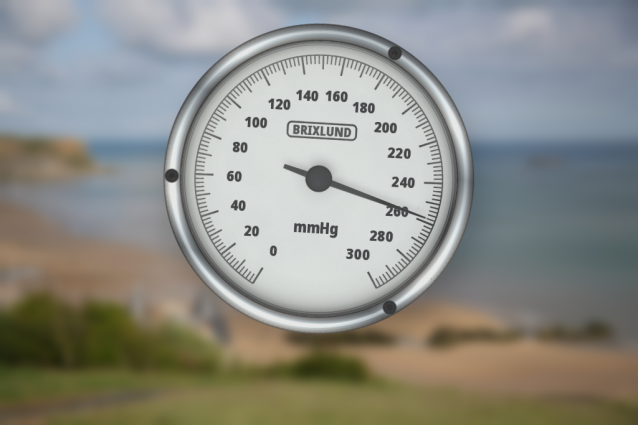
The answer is 258 (mmHg)
